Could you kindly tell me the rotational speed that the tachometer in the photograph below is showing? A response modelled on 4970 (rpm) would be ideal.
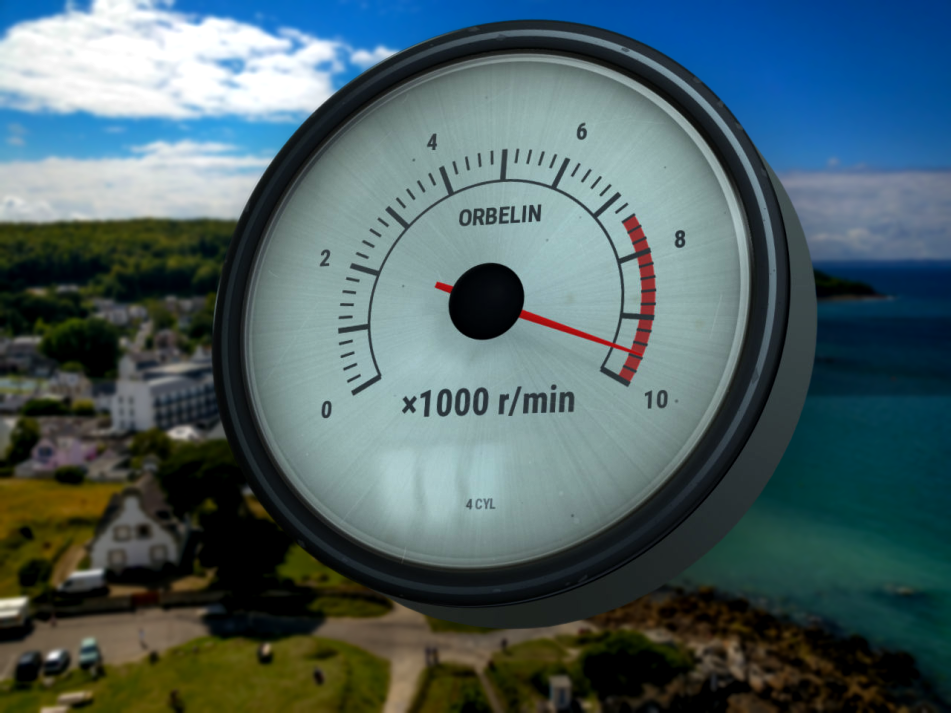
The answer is 9600 (rpm)
